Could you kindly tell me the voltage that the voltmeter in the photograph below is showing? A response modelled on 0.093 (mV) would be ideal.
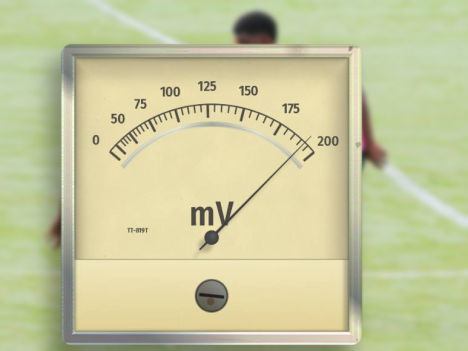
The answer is 192.5 (mV)
